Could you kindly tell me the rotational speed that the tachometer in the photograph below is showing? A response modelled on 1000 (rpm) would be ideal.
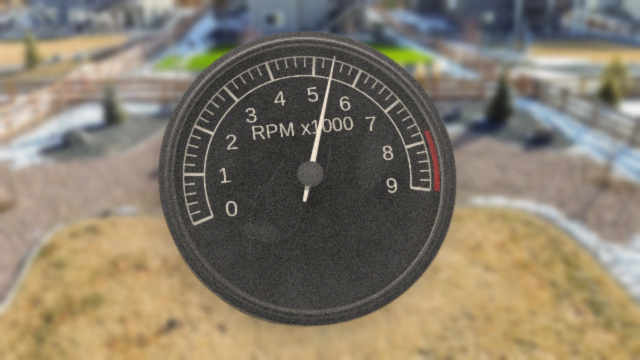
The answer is 5400 (rpm)
